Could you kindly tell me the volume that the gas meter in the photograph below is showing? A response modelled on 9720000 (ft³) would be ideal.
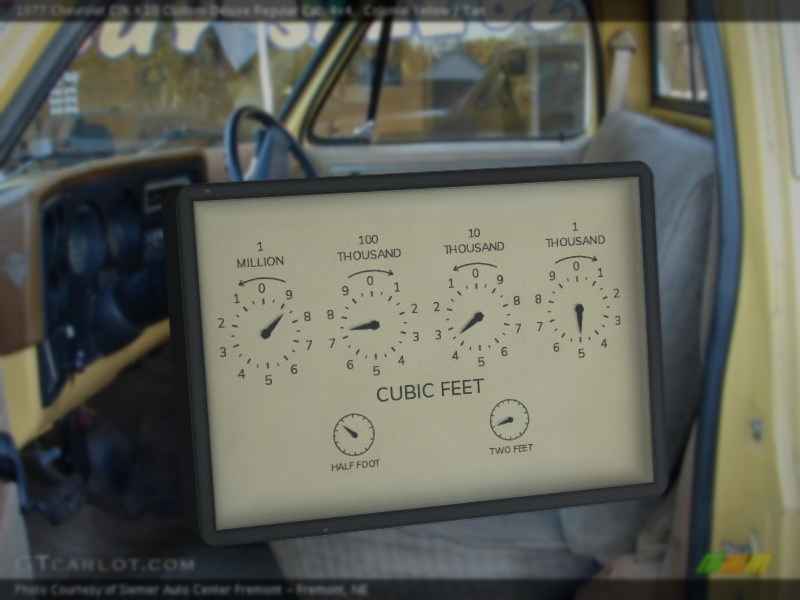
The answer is 873500 (ft³)
